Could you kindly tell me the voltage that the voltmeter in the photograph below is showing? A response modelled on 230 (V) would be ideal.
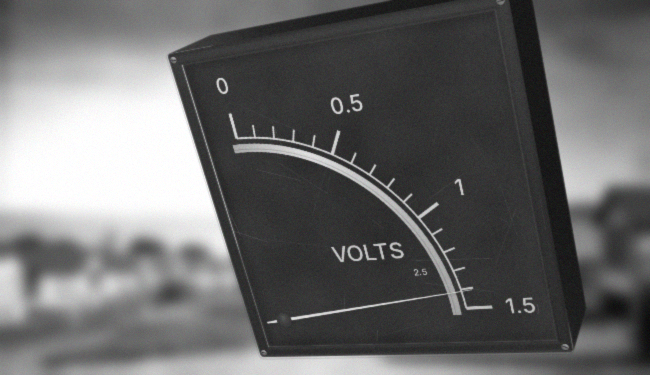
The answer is 1.4 (V)
